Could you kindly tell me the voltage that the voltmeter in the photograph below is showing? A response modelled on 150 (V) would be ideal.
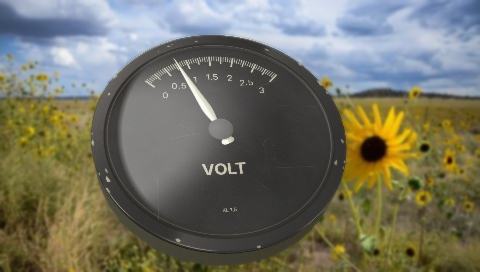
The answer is 0.75 (V)
